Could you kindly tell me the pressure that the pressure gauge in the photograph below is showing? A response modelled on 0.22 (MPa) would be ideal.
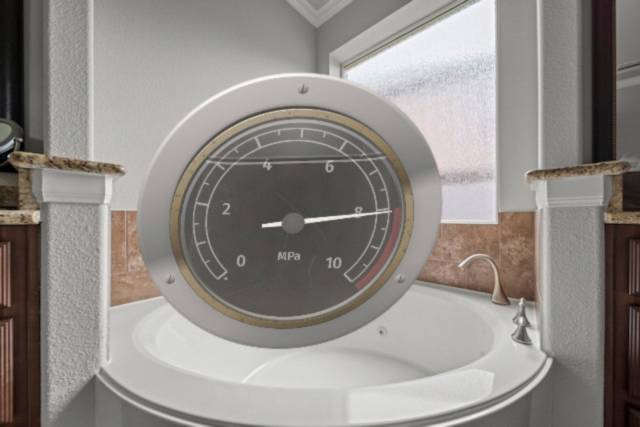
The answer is 8 (MPa)
